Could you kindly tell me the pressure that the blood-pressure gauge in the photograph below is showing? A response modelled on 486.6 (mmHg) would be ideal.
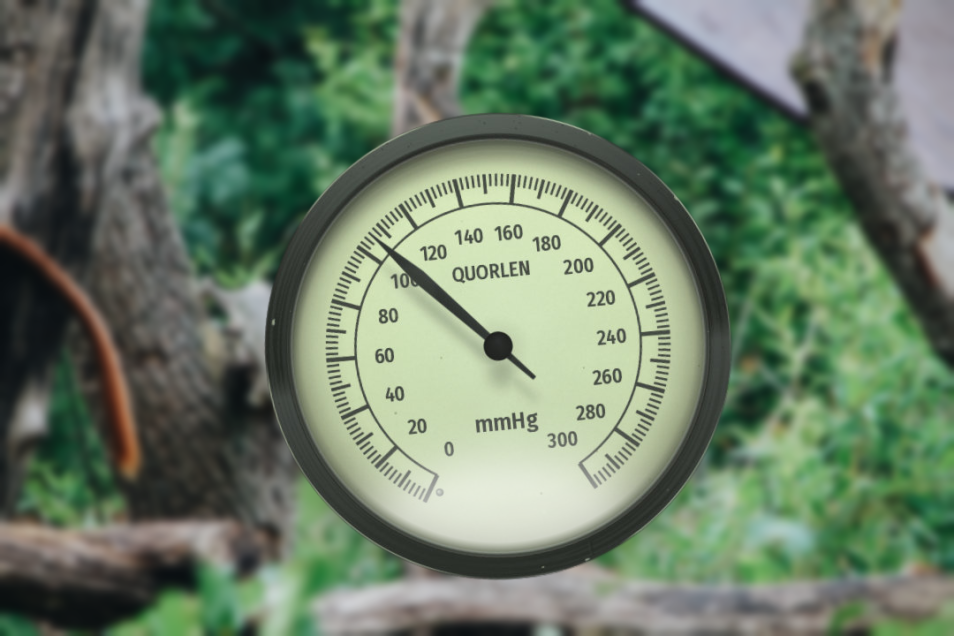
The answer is 106 (mmHg)
